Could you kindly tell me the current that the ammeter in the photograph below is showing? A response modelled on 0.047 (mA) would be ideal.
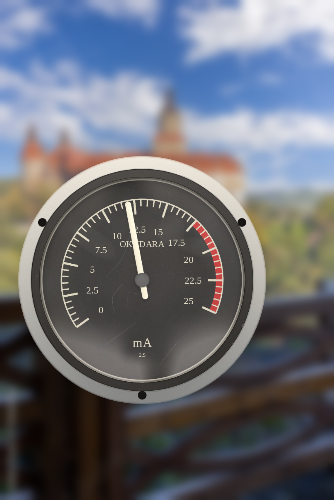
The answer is 12 (mA)
